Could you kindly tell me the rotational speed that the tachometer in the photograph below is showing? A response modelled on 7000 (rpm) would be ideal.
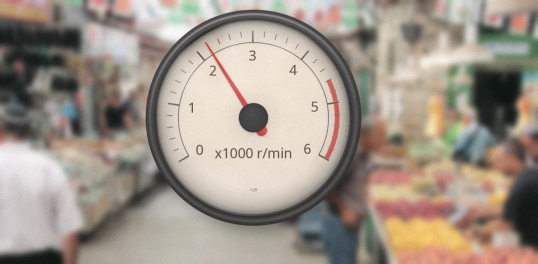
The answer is 2200 (rpm)
